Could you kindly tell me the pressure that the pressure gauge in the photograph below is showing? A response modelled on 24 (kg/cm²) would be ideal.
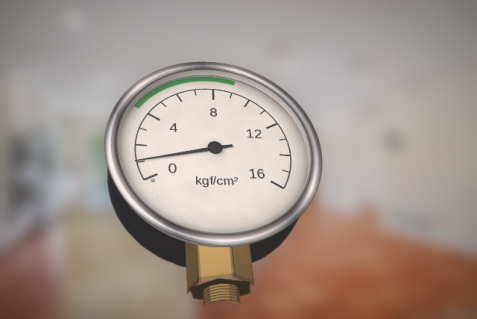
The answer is 1 (kg/cm²)
